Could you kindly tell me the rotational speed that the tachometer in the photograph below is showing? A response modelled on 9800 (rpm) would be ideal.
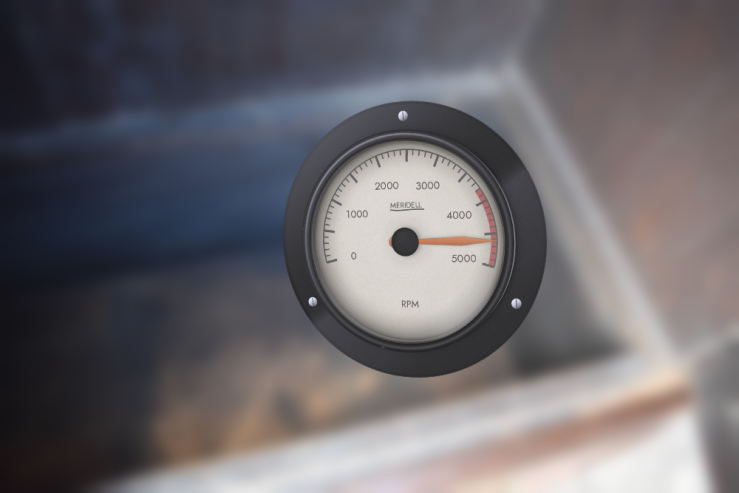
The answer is 4600 (rpm)
